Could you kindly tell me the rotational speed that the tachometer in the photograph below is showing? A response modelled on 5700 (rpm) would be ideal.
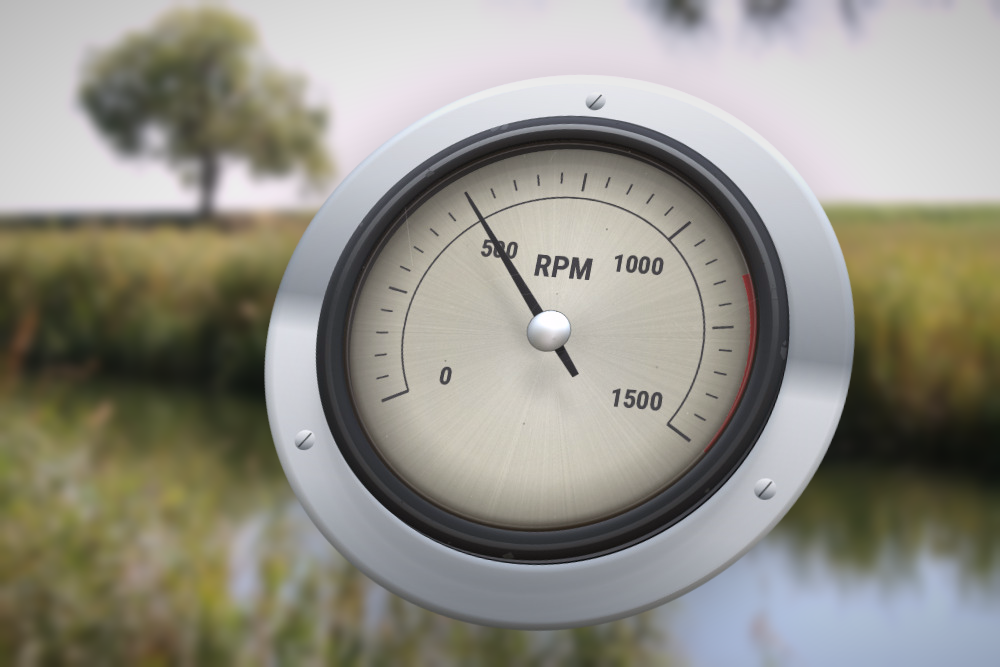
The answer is 500 (rpm)
